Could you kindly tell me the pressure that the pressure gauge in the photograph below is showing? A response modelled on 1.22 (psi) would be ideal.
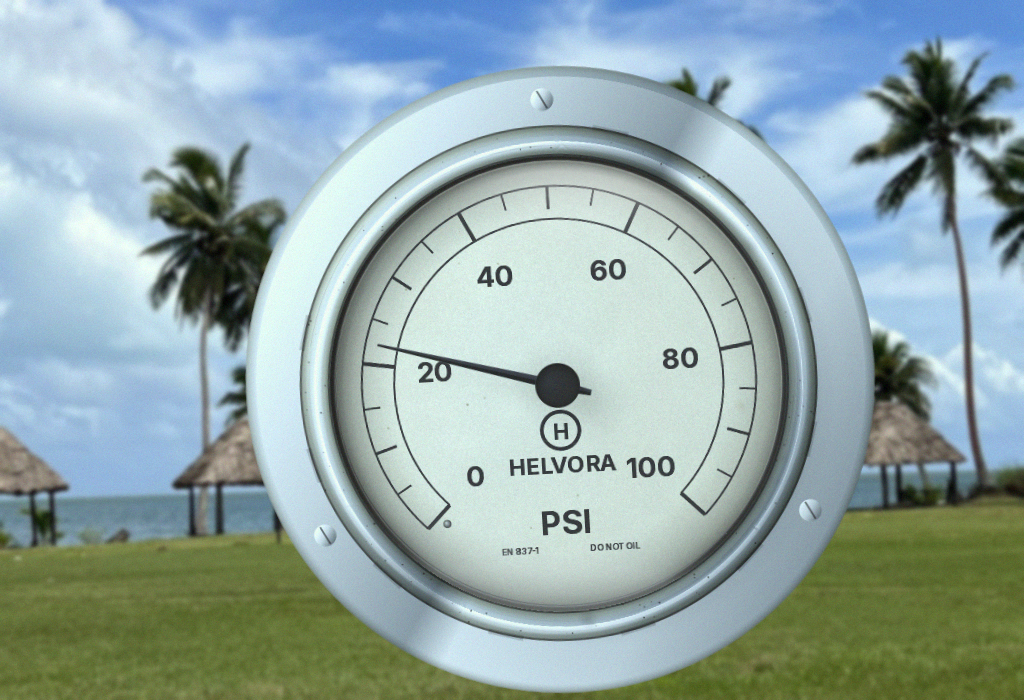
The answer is 22.5 (psi)
